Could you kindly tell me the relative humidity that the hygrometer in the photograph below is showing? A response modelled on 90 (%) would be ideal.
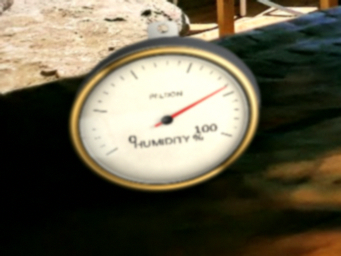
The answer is 76 (%)
